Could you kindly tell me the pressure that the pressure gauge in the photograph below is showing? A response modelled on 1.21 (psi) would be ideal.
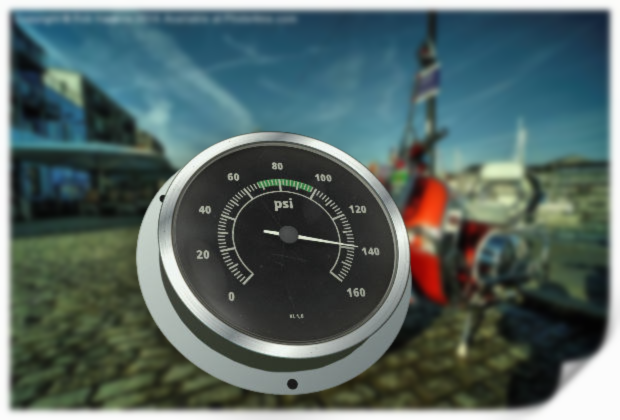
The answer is 140 (psi)
